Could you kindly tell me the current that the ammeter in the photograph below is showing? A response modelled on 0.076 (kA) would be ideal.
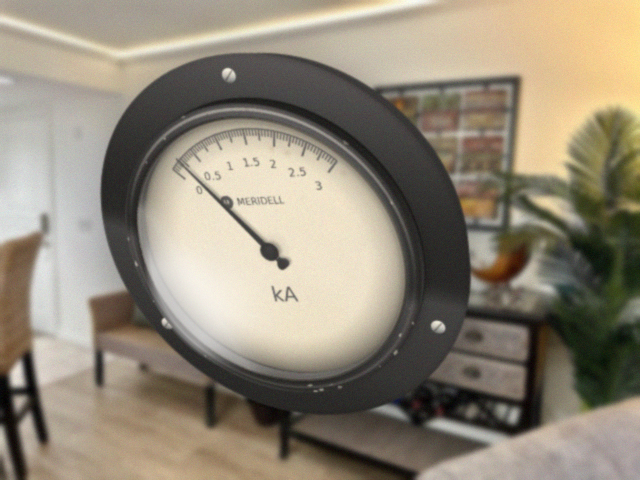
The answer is 0.25 (kA)
